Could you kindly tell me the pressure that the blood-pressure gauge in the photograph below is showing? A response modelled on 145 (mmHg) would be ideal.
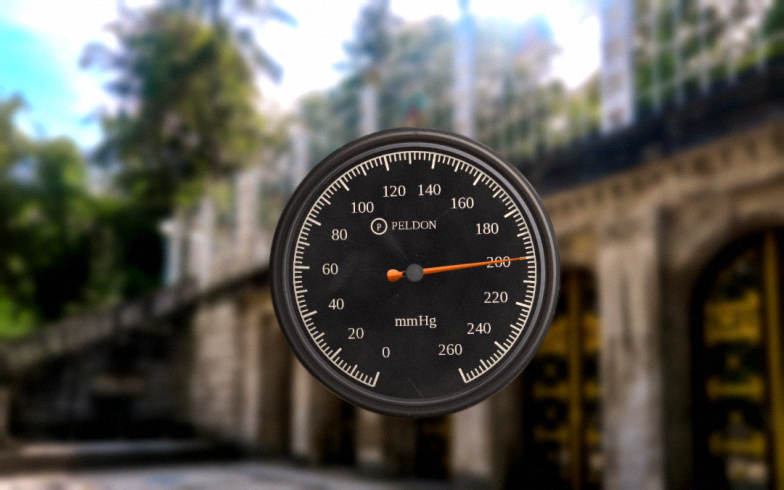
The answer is 200 (mmHg)
